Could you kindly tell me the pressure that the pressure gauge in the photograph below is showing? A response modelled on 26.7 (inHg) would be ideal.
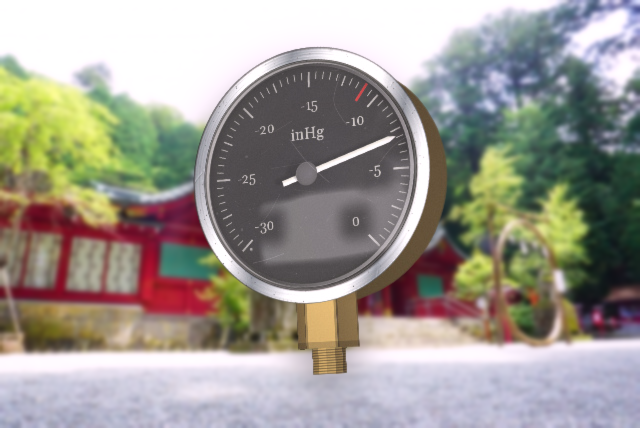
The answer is -7 (inHg)
